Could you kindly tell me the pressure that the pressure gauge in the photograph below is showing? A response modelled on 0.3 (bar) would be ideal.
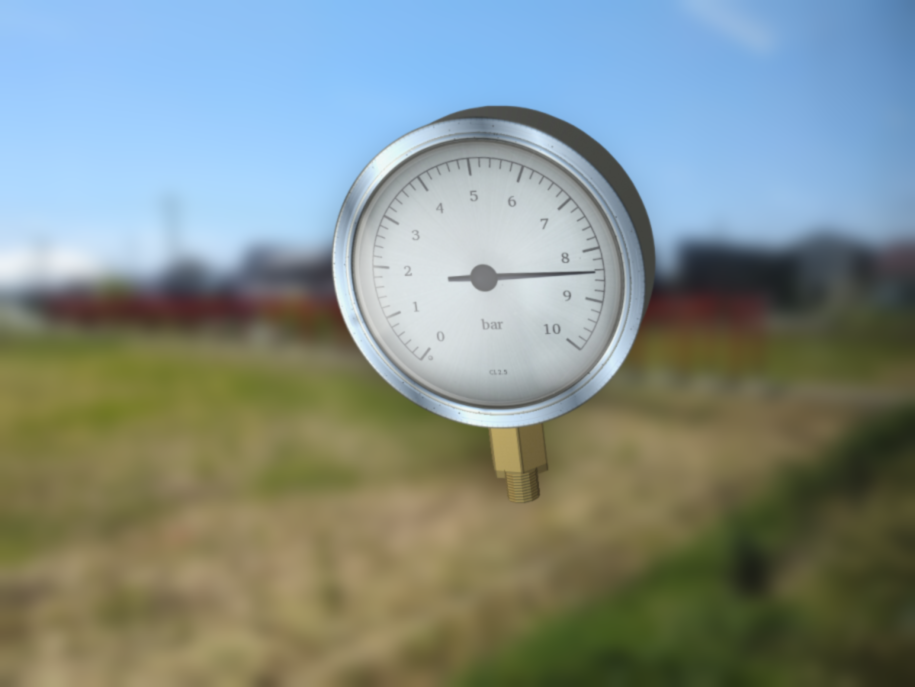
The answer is 8.4 (bar)
